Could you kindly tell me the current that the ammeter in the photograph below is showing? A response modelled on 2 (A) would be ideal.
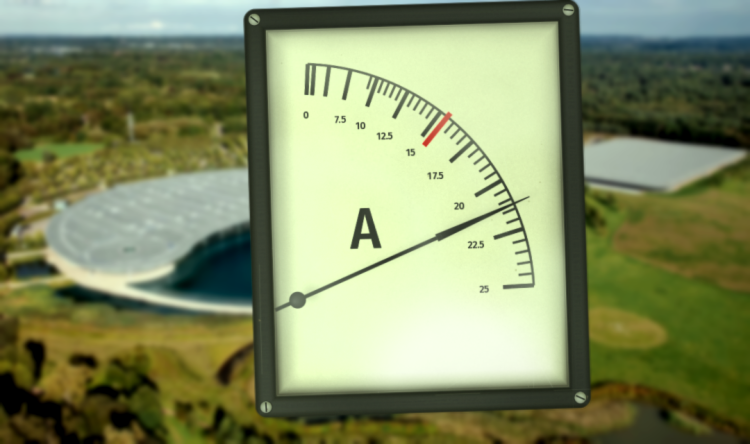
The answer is 21.25 (A)
